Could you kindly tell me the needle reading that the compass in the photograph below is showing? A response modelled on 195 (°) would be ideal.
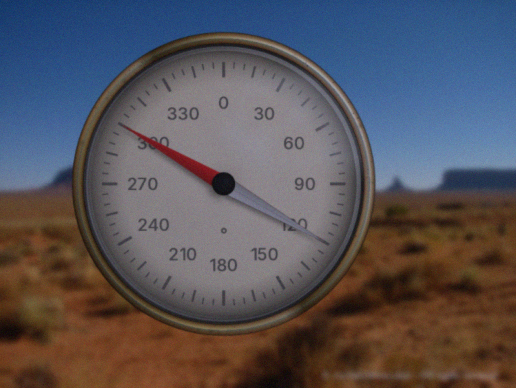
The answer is 300 (°)
